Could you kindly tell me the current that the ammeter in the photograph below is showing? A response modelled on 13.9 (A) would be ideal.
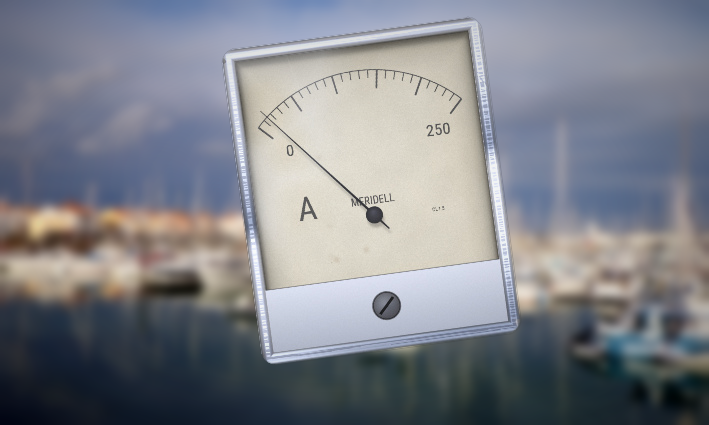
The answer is 15 (A)
